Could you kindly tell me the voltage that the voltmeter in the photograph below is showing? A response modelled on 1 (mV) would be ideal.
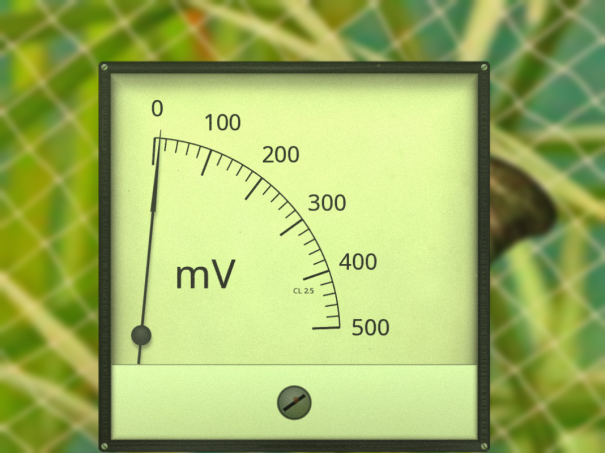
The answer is 10 (mV)
